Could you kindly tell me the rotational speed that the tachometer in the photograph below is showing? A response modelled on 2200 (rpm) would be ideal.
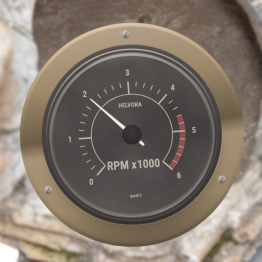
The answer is 2000 (rpm)
